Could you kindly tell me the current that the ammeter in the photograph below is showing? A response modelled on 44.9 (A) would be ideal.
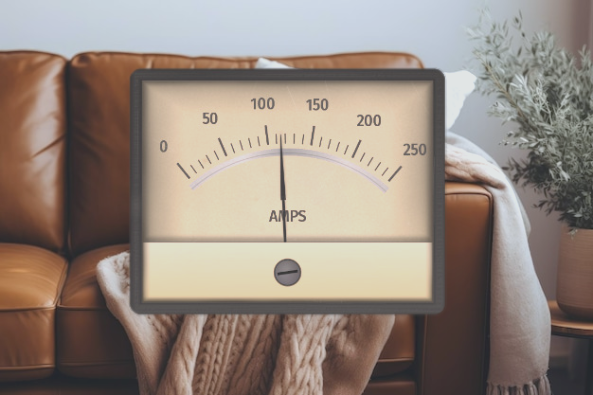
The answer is 115 (A)
